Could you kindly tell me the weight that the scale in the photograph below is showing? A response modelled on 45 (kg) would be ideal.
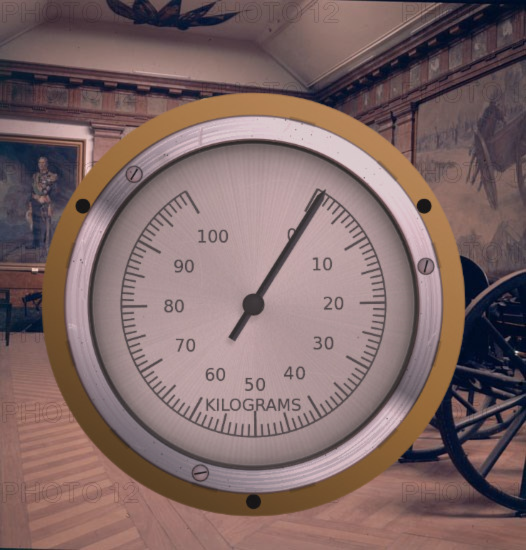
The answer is 1 (kg)
